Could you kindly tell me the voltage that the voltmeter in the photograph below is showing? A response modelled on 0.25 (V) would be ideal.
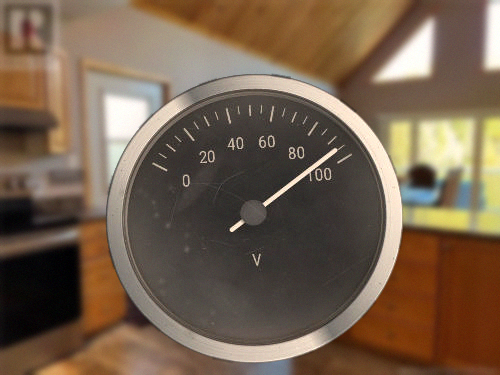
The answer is 95 (V)
